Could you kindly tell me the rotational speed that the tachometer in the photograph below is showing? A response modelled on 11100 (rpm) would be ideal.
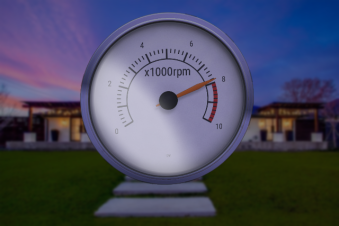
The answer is 7800 (rpm)
